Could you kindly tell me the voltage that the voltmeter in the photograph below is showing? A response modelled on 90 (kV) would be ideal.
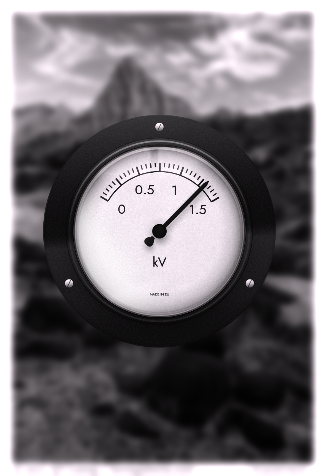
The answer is 1.3 (kV)
